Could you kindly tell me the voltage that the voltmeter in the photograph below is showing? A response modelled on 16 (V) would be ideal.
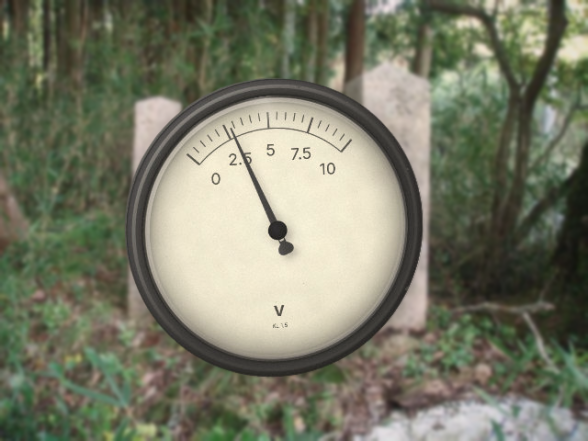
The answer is 2.75 (V)
